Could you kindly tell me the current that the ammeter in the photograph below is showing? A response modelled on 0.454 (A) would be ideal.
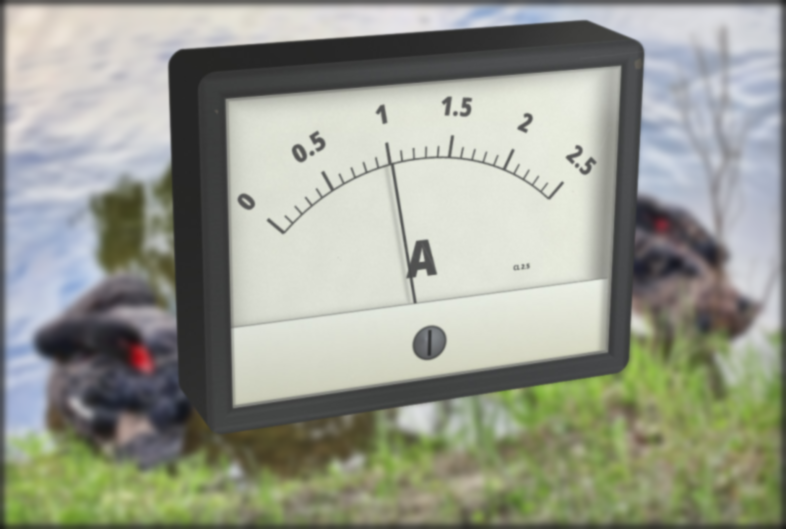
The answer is 1 (A)
